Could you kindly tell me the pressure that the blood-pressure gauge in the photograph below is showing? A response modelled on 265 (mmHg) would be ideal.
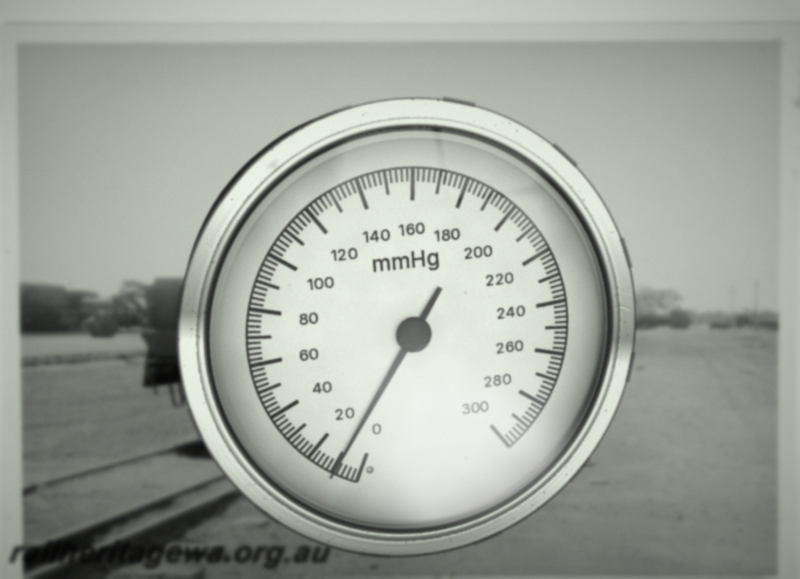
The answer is 10 (mmHg)
